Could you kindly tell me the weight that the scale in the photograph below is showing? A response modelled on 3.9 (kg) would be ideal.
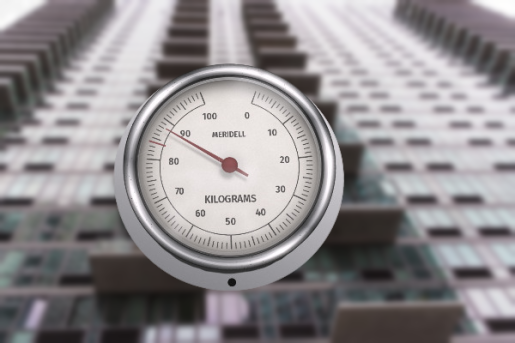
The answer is 88 (kg)
